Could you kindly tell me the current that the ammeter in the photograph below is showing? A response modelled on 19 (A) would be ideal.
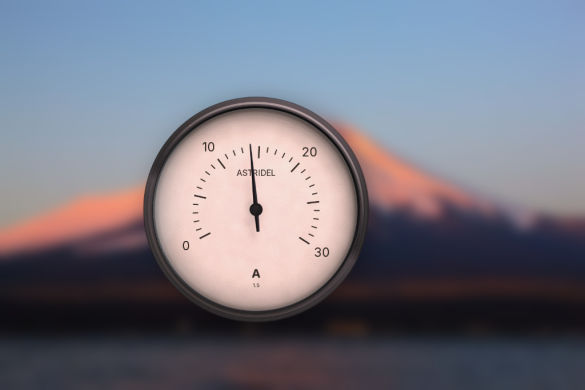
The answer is 14 (A)
